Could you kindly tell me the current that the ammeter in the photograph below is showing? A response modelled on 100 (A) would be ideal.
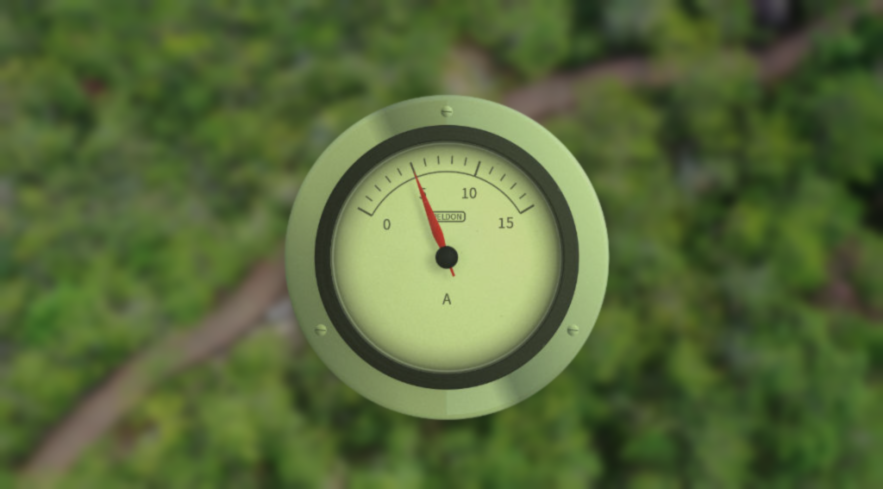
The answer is 5 (A)
